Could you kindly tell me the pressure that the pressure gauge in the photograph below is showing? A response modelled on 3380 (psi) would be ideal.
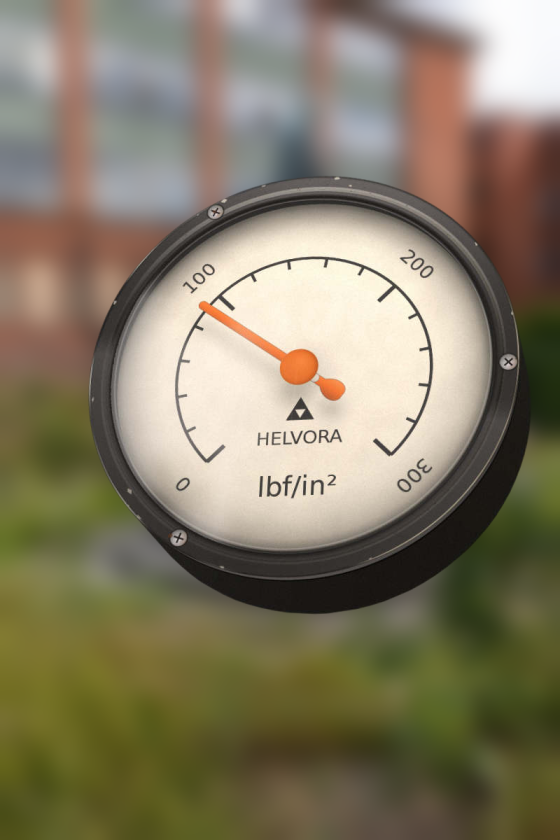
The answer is 90 (psi)
